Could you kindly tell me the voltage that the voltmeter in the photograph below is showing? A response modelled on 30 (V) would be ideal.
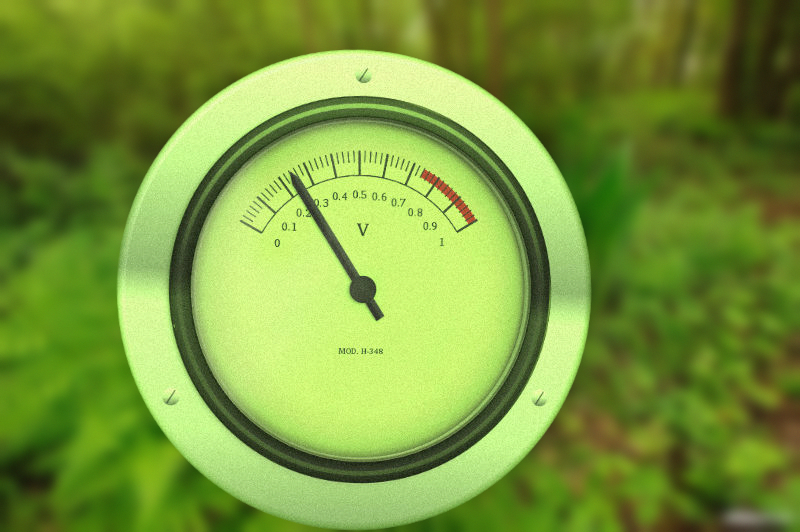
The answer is 0.24 (V)
